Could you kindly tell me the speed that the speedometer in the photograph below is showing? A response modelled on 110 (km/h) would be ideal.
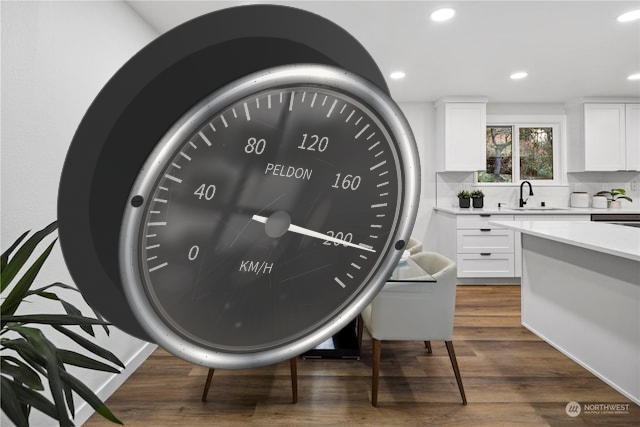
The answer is 200 (km/h)
